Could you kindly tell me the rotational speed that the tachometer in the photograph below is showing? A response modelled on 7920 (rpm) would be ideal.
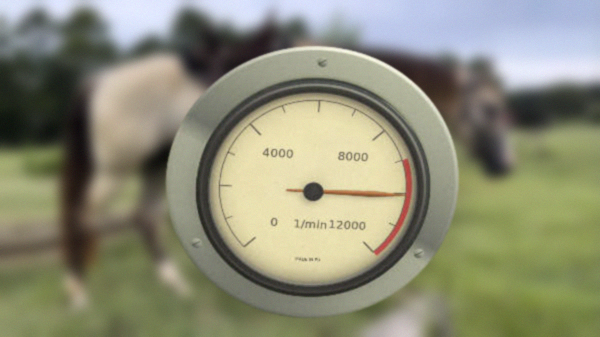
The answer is 10000 (rpm)
